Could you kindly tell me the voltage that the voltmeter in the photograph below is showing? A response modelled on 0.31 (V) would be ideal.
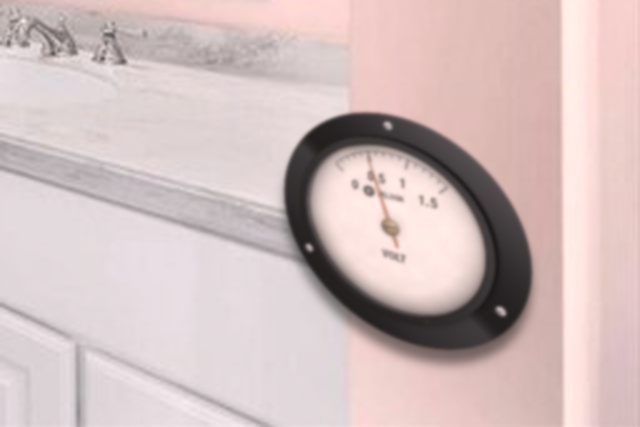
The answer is 0.5 (V)
